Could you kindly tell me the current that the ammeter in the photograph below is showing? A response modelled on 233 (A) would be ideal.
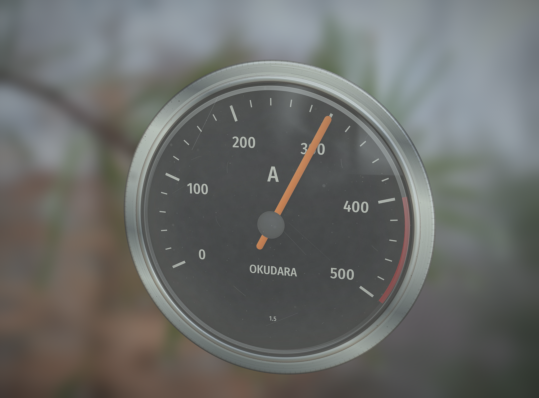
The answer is 300 (A)
